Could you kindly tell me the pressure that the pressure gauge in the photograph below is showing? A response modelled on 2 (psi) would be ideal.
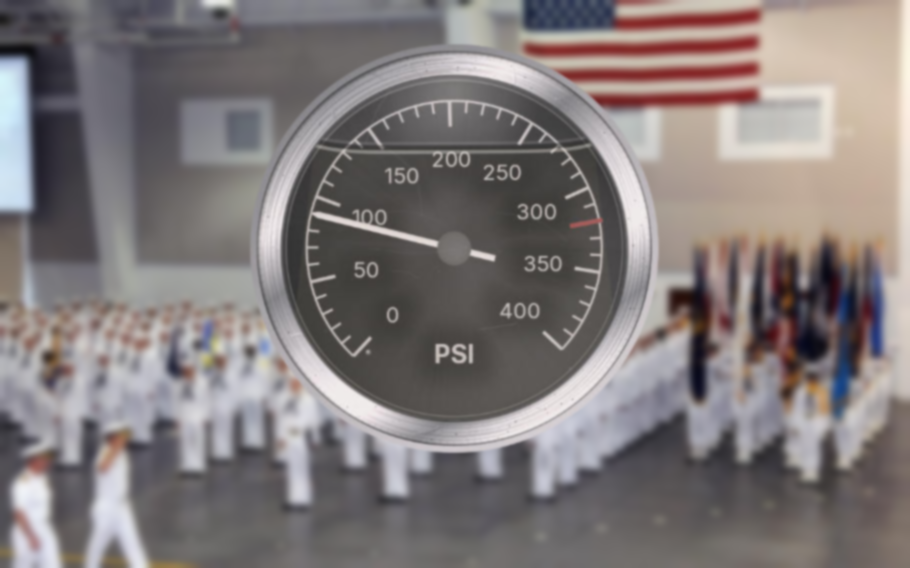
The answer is 90 (psi)
